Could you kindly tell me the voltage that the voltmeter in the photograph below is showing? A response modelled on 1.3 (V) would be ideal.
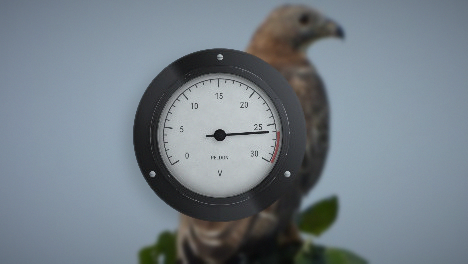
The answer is 26 (V)
